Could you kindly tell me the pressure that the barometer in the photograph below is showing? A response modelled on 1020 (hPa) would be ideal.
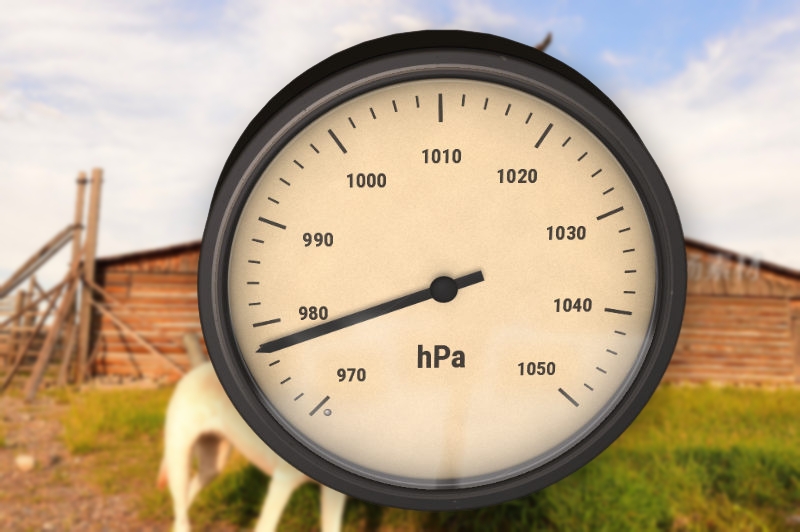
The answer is 978 (hPa)
